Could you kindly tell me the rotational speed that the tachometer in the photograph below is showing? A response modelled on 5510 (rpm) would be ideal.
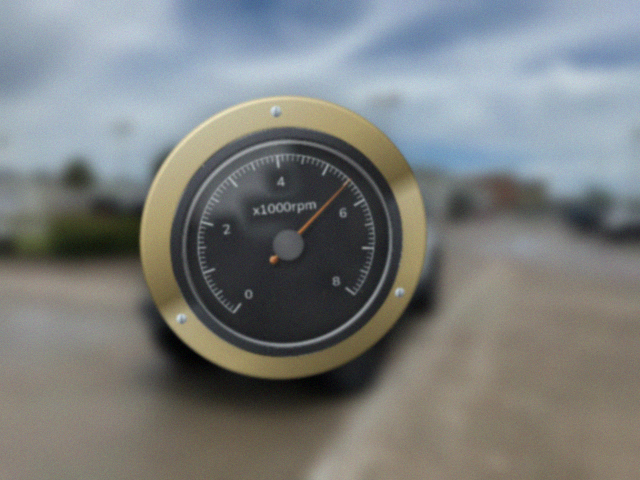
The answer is 5500 (rpm)
